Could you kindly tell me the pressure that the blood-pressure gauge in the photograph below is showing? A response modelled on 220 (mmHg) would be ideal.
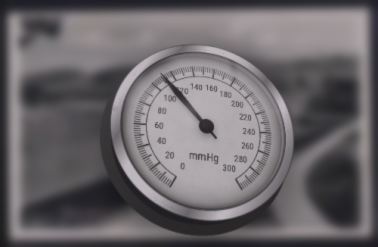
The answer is 110 (mmHg)
